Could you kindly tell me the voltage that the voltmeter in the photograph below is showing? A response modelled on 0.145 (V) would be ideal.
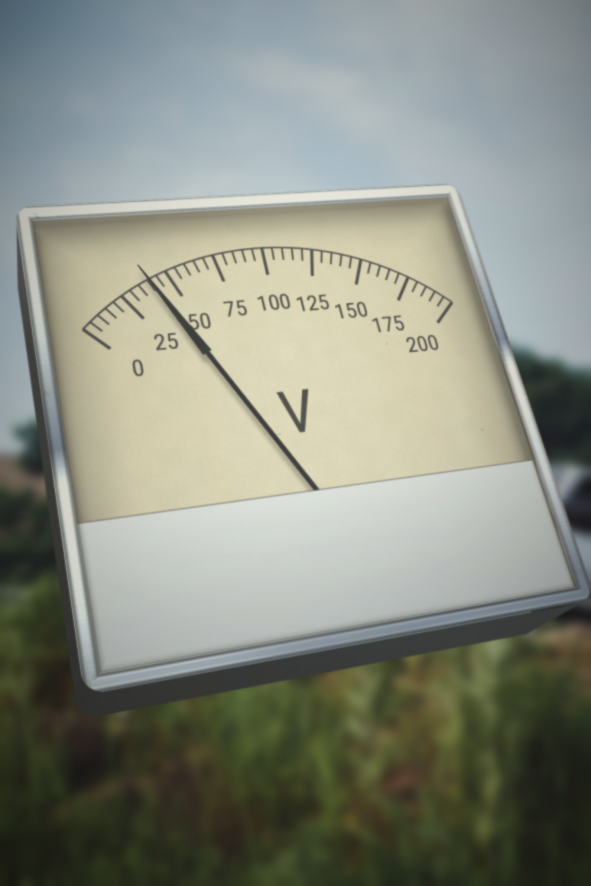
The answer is 40 (V)
